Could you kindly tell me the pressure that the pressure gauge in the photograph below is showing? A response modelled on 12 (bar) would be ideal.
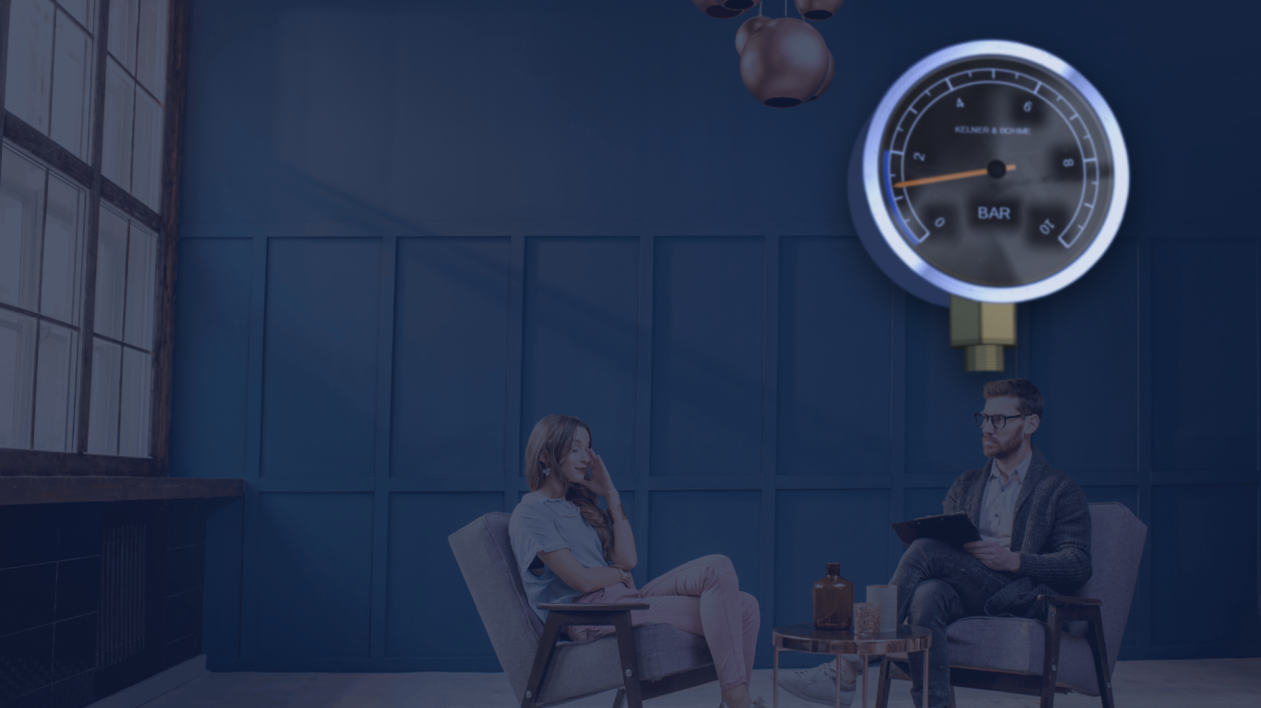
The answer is 1.25 (bar)
